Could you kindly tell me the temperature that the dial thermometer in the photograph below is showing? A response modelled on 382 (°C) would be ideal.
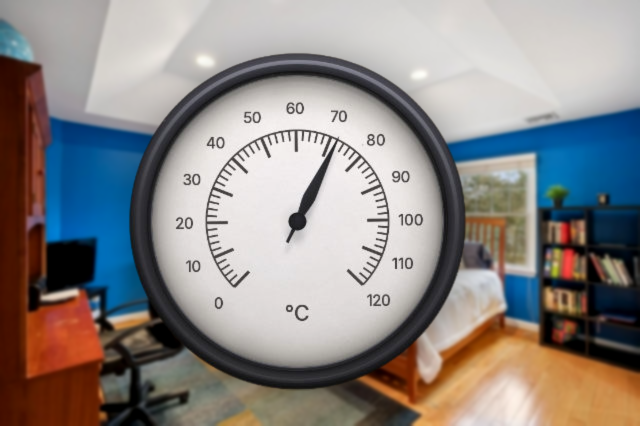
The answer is 72 (°C)
